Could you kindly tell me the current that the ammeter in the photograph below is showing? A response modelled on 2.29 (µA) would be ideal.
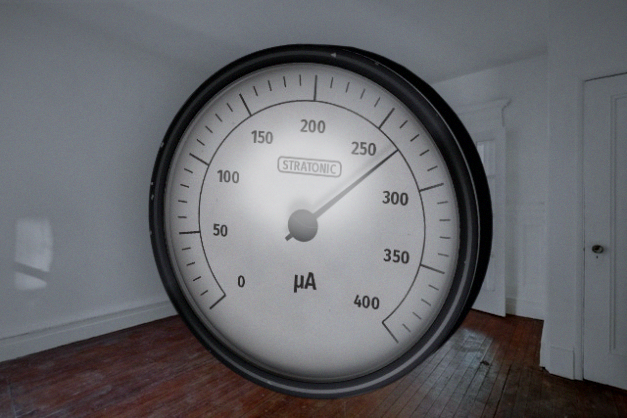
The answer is 270 (µA)
